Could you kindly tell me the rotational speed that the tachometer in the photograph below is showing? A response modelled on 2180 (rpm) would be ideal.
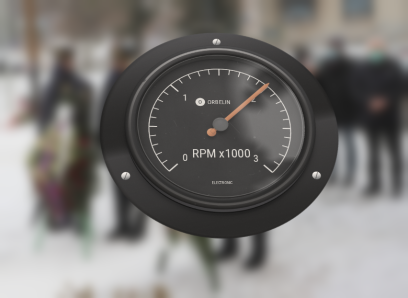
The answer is 2000 (rpm)
